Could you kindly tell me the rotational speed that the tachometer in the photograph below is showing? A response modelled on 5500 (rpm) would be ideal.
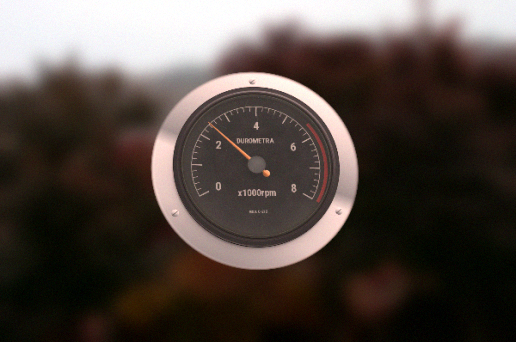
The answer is 2400 (rpm)
